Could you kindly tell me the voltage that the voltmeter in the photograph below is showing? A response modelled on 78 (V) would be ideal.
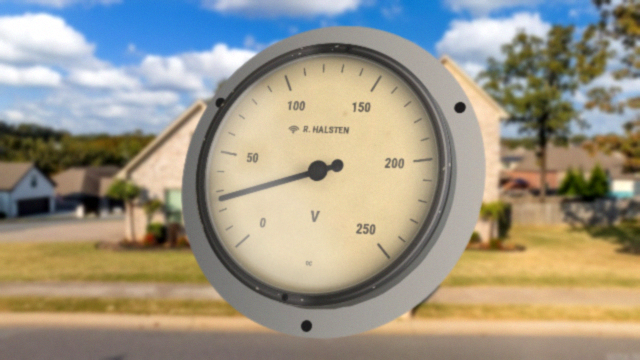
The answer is 25 (V)
